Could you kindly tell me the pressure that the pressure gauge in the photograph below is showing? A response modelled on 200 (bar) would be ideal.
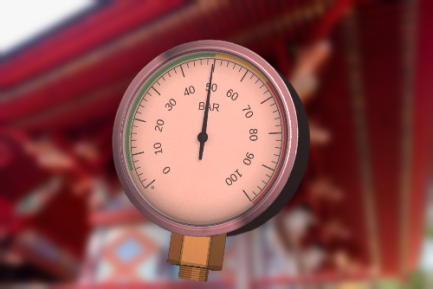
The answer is 50 (bar)
